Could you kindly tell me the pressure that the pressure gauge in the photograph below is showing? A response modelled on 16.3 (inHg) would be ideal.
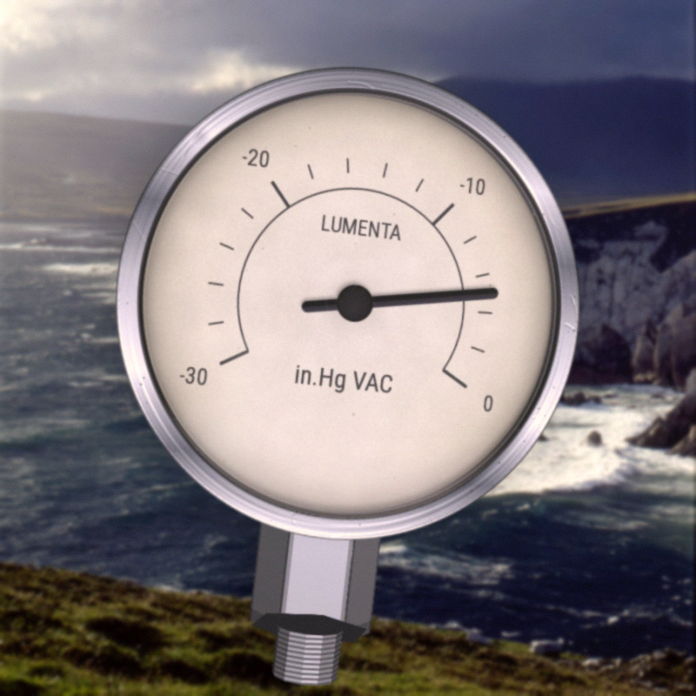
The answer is -5 (inHg)
